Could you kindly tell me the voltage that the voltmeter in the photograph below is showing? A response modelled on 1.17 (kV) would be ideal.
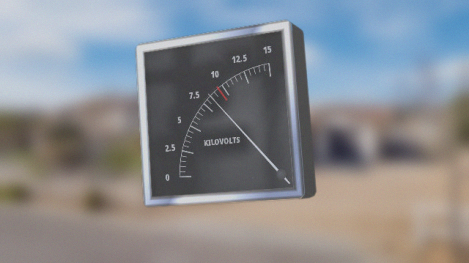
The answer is 8.5 (kV)
